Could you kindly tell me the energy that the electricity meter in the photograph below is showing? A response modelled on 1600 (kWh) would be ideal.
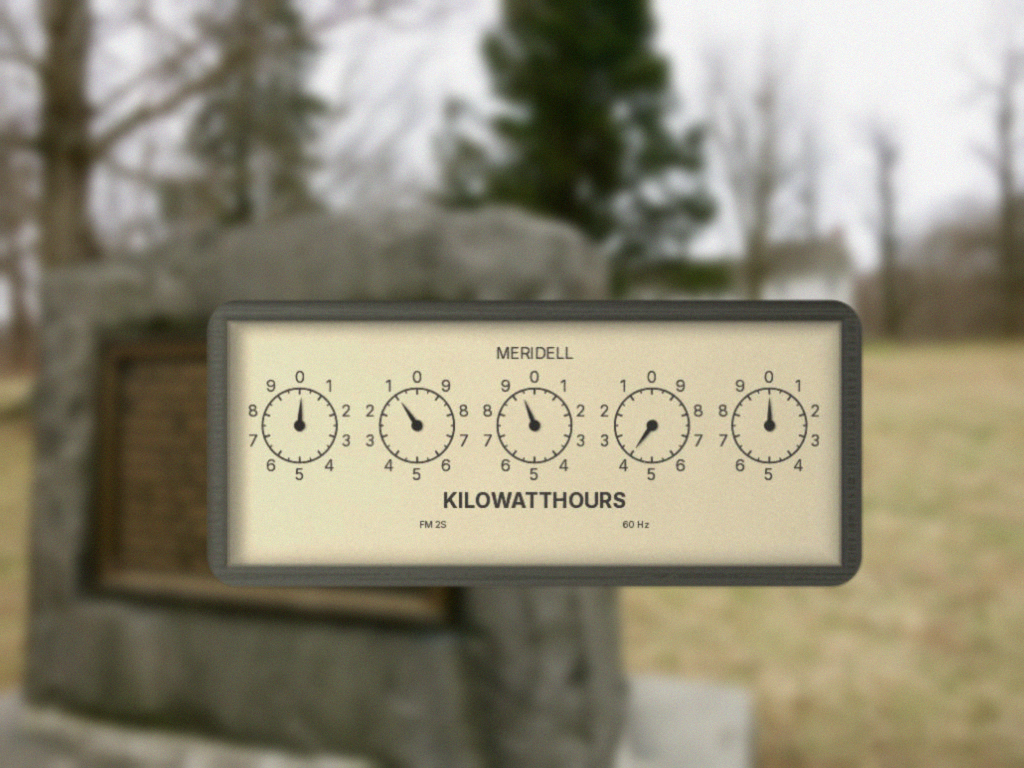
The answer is 940 (kWh)
